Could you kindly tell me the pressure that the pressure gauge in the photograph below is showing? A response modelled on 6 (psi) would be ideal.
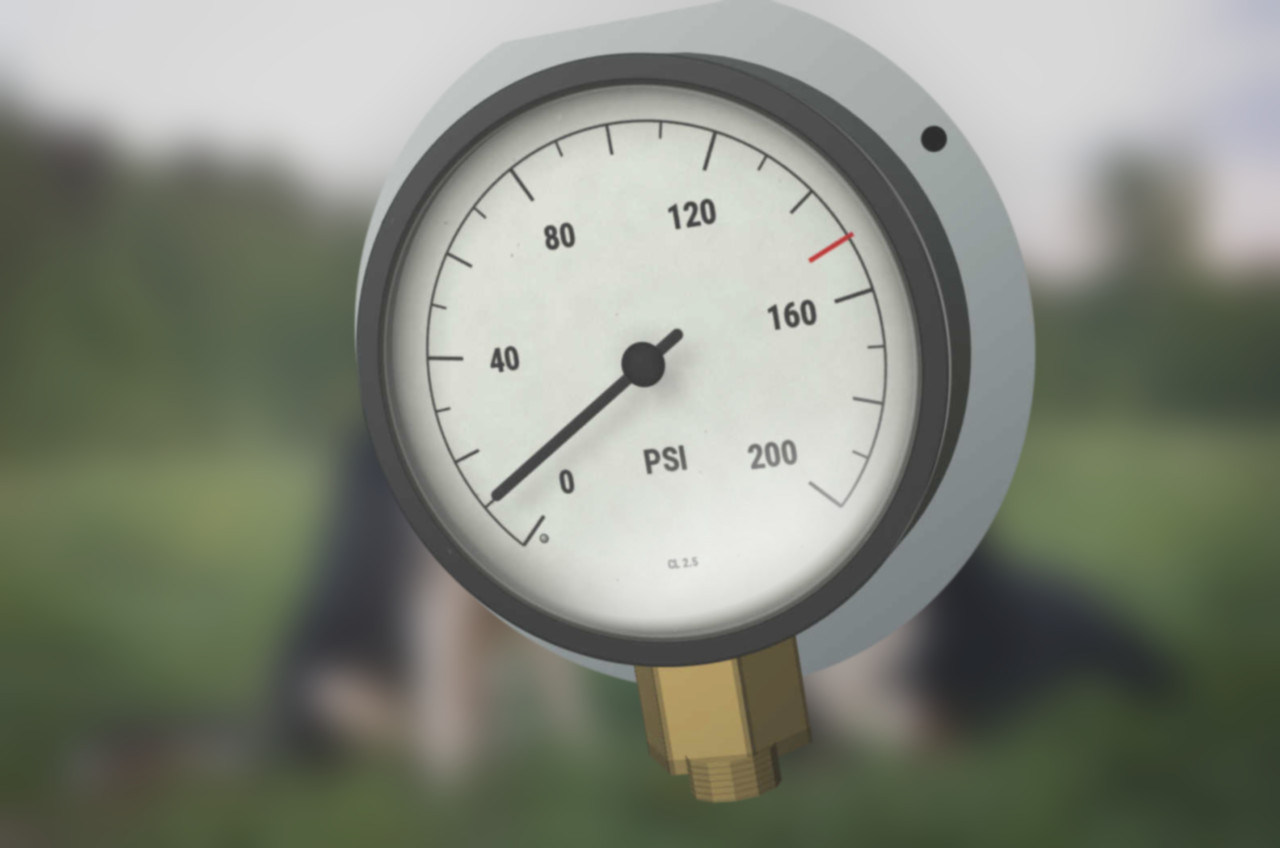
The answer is 10 (psi)
